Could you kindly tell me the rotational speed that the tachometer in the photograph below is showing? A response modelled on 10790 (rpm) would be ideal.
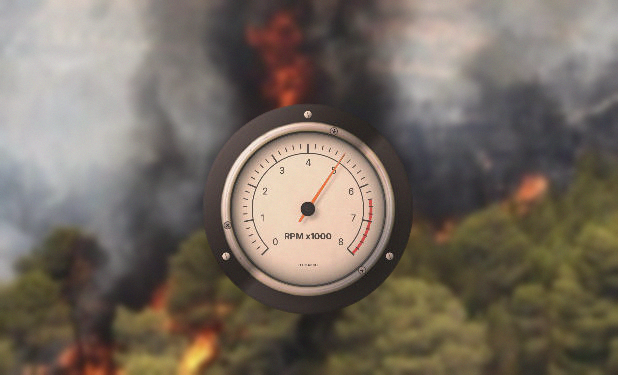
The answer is 5000 (rpm)
